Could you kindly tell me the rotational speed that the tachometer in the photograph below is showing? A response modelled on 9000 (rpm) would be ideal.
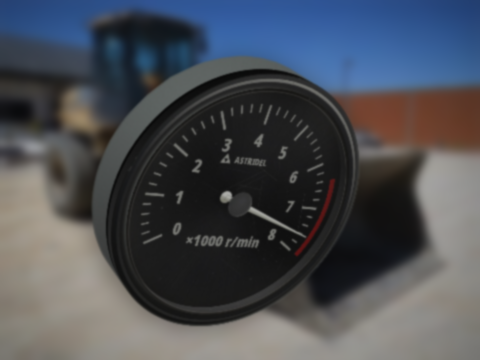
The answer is 7600 (rpm)
